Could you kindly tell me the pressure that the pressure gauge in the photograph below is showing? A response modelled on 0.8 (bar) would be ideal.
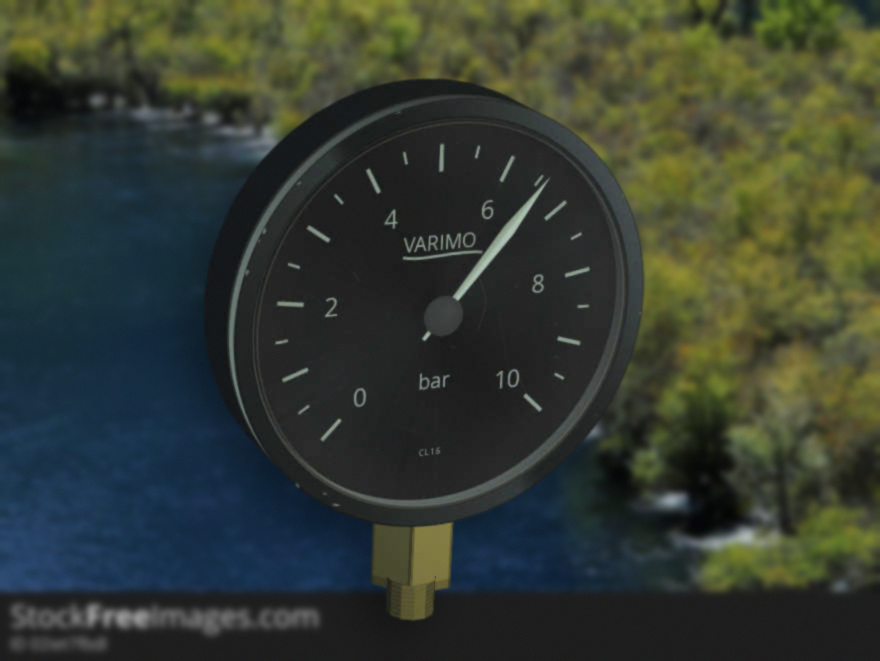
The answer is 6.5 (bar)
